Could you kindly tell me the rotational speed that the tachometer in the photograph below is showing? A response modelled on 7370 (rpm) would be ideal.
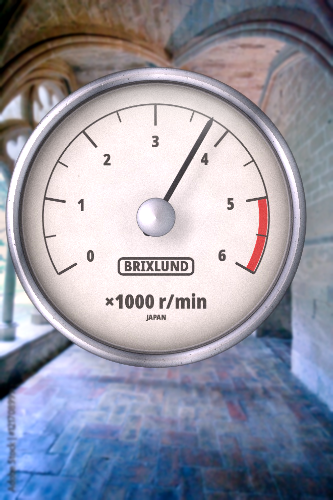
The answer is 3750 (rpm)
